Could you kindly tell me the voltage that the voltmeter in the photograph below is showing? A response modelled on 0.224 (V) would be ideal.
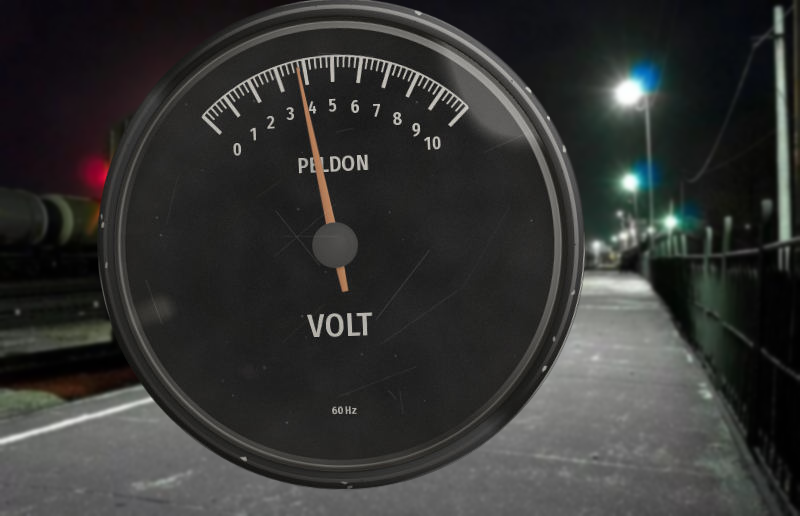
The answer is 3.8 (V)
